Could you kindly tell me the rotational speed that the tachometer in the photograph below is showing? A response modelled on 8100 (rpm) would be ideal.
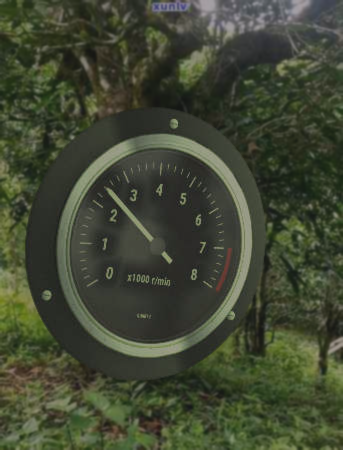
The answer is 2400 (rpm)
